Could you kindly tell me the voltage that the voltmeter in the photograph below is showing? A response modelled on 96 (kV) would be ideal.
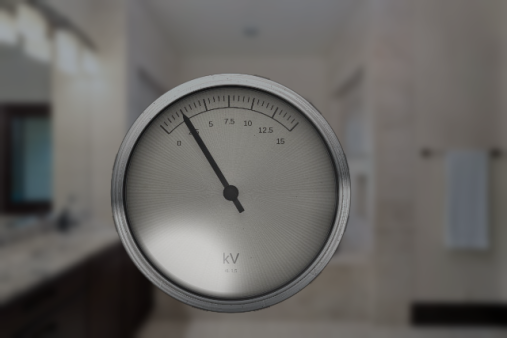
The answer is 2.5 (kV)
